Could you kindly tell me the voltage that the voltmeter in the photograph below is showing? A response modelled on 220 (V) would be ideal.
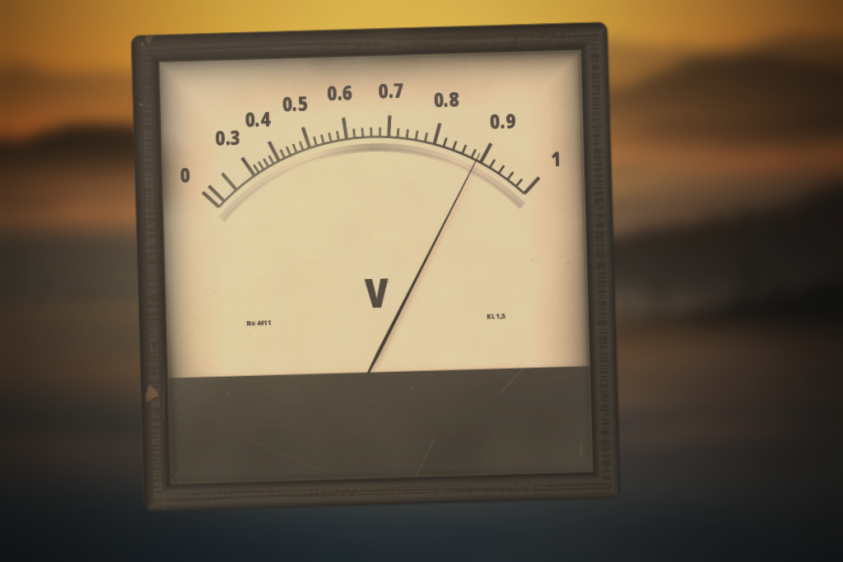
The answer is 0.89 (V)
